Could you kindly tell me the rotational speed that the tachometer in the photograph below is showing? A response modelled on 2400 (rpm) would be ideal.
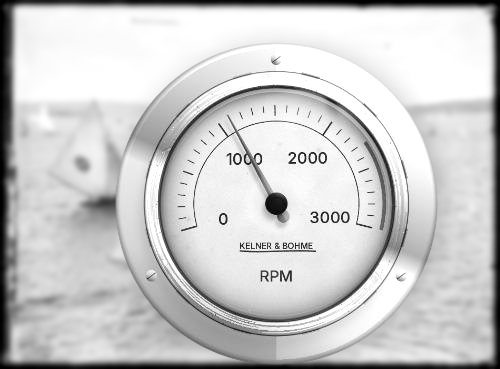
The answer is 1100 (rpm)
